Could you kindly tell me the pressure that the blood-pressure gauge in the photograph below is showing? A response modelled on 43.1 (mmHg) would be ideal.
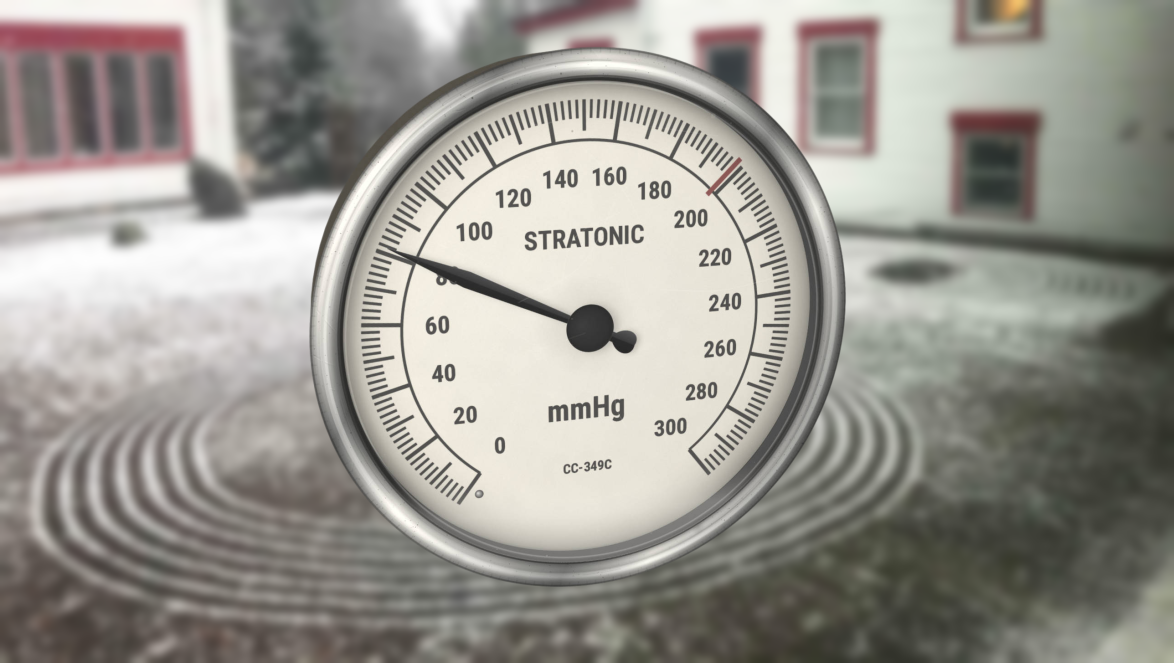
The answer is 82 (mmHg)
